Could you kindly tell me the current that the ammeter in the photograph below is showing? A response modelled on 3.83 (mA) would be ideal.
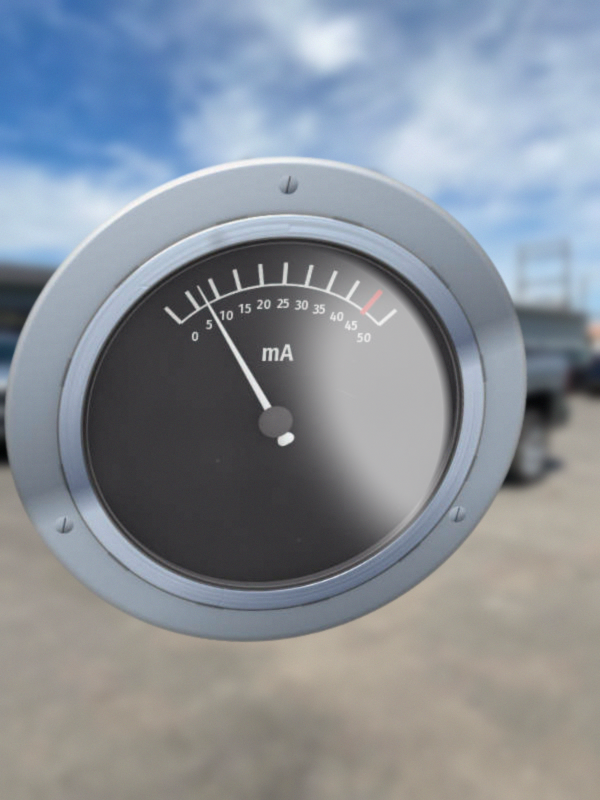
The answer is 7.5 (mA)
